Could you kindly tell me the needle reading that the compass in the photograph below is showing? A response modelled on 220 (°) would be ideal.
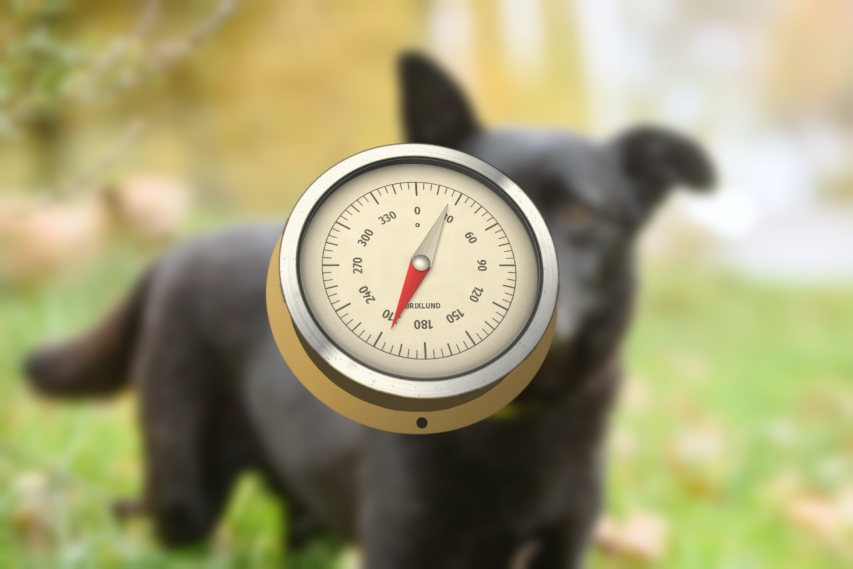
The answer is 205 (°)
